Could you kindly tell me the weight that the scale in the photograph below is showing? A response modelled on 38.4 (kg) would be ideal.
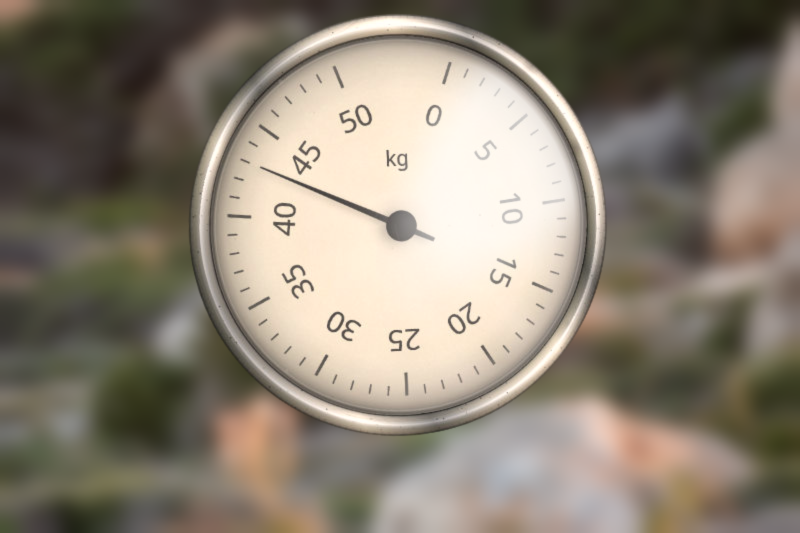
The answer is 43 (kg)
